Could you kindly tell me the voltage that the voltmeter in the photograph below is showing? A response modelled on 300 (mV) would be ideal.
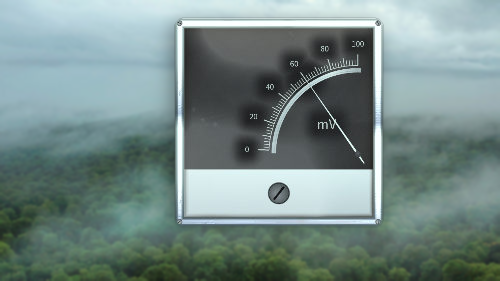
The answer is 60 (mV)
